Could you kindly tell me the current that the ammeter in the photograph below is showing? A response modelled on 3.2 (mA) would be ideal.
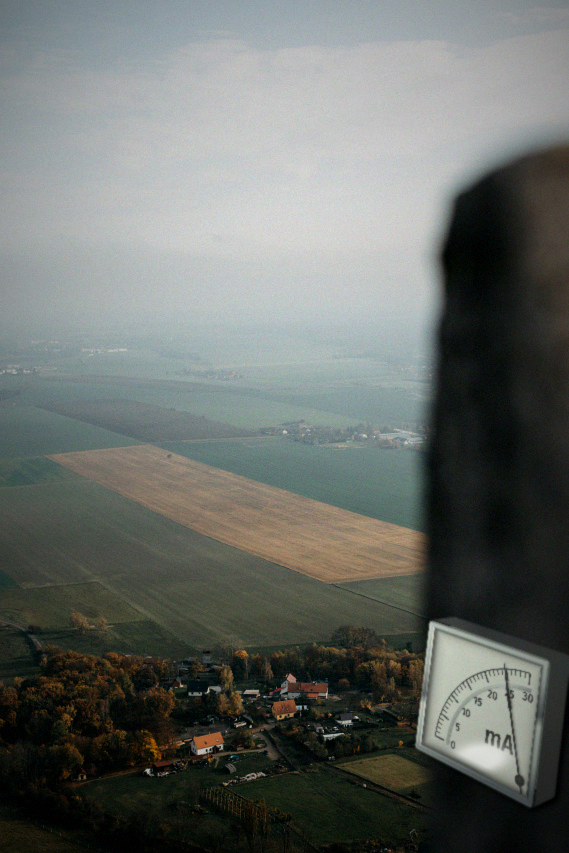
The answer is 25 (mA)
